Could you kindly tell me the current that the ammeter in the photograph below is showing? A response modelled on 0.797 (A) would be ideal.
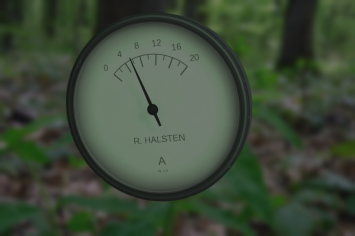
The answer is 6 (A)
